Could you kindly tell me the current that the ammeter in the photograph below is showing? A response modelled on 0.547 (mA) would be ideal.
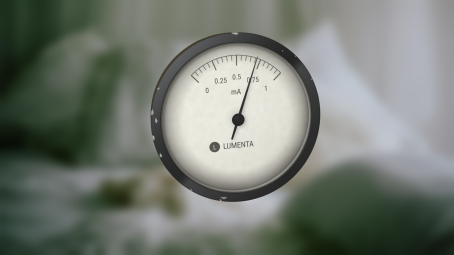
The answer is 0.7 (mA)
